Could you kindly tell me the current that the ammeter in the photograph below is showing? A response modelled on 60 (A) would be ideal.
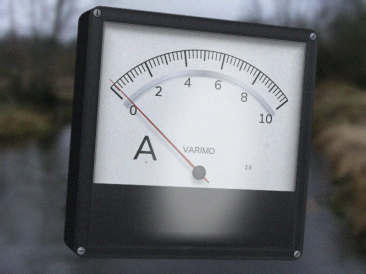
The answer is 0.2 (A)
